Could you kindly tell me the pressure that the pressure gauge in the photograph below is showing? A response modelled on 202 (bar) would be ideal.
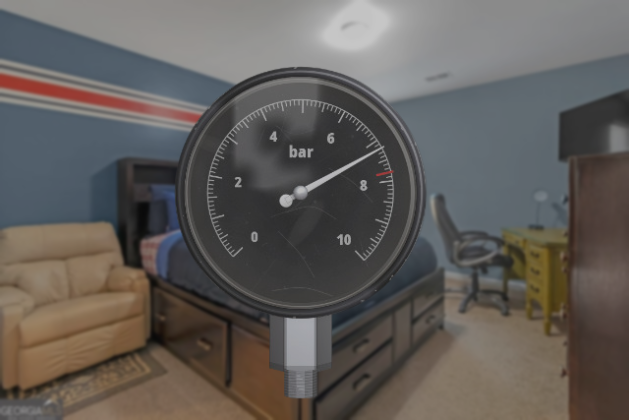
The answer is 7.2 (bar)
